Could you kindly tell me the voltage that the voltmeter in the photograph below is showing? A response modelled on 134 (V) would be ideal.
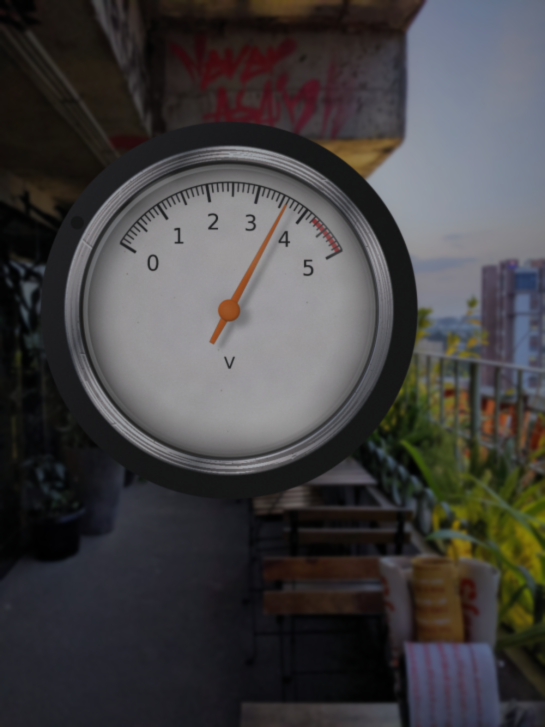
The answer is 3.6 (V)
